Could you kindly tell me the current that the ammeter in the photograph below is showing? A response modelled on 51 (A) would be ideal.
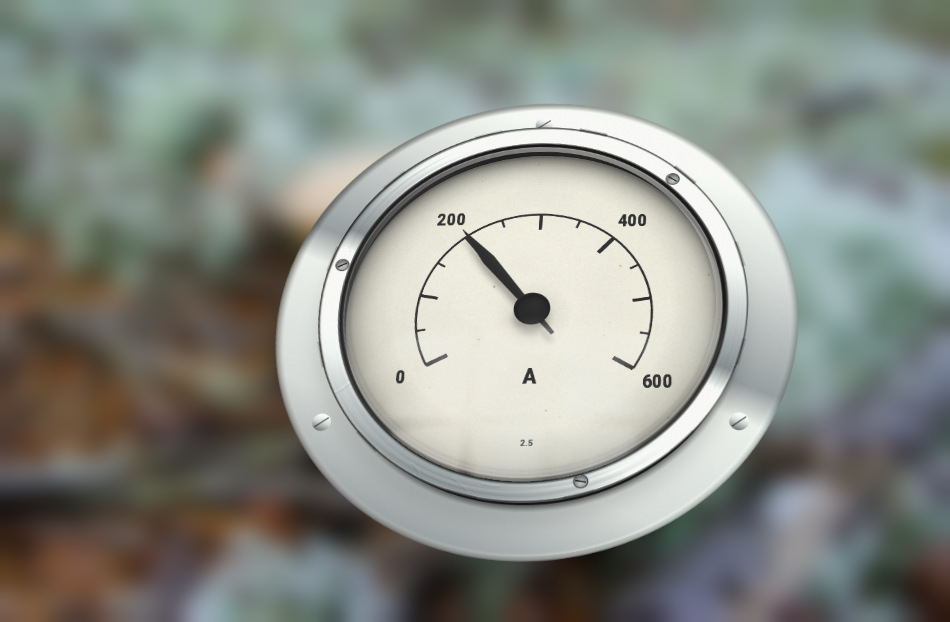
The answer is 200 (A)
